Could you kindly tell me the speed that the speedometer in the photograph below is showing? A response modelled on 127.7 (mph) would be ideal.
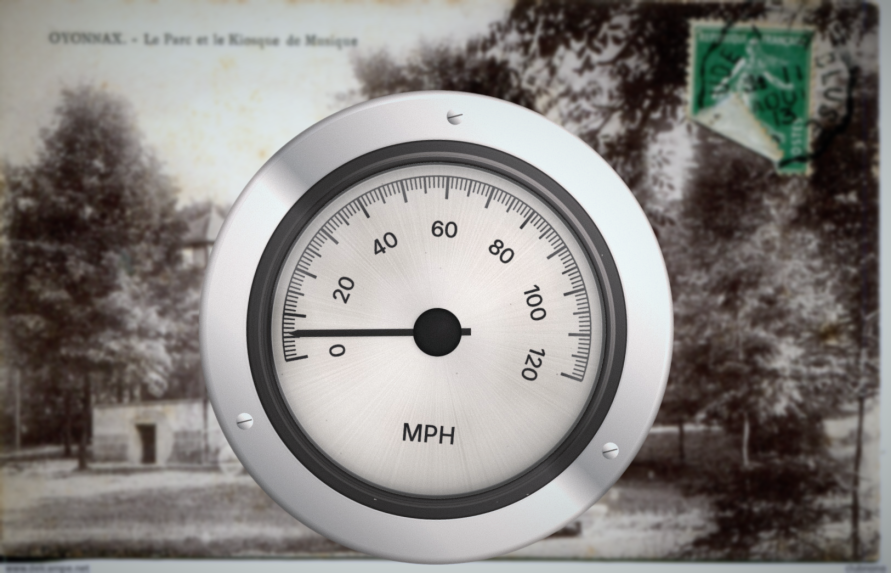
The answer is 6 (mph)
